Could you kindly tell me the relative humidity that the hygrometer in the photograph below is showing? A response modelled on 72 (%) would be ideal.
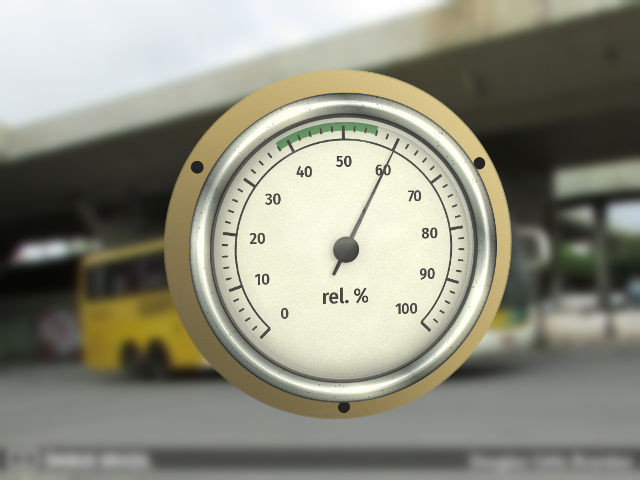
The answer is 60 (%)
